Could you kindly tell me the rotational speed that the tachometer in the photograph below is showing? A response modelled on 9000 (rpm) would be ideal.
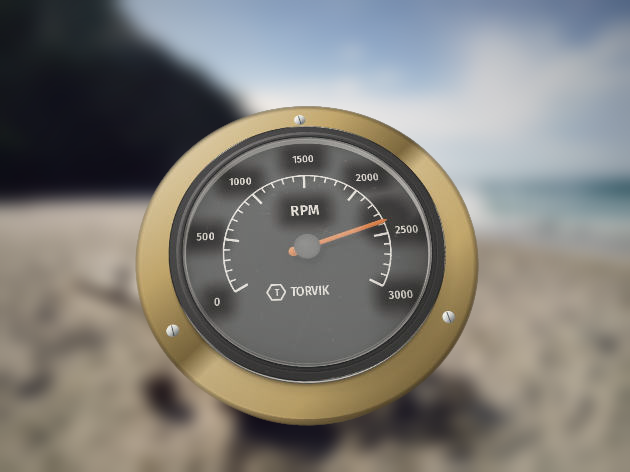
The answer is 2400 (rpm)
